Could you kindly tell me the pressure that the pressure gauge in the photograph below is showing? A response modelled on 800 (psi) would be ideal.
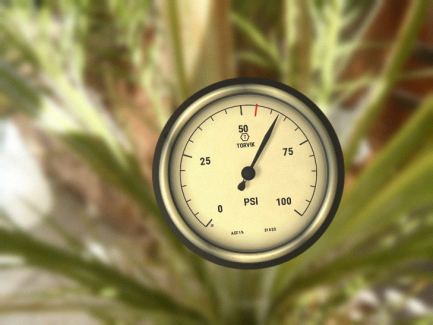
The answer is 62.5 (psi)
